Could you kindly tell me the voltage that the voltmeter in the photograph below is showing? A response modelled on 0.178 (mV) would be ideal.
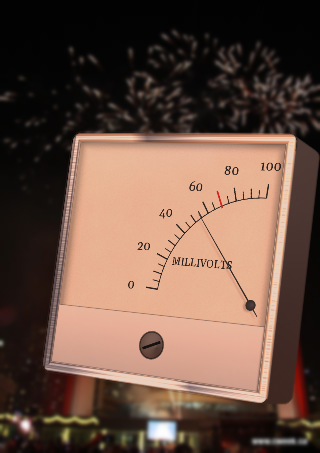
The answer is 55 (mV)
